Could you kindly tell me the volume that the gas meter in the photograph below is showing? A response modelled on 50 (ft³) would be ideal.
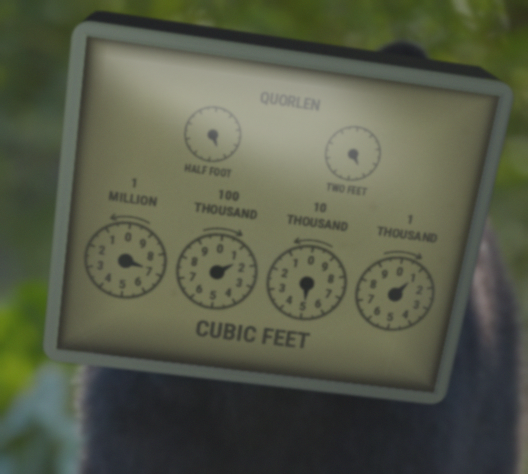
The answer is 715100 (ft³)
